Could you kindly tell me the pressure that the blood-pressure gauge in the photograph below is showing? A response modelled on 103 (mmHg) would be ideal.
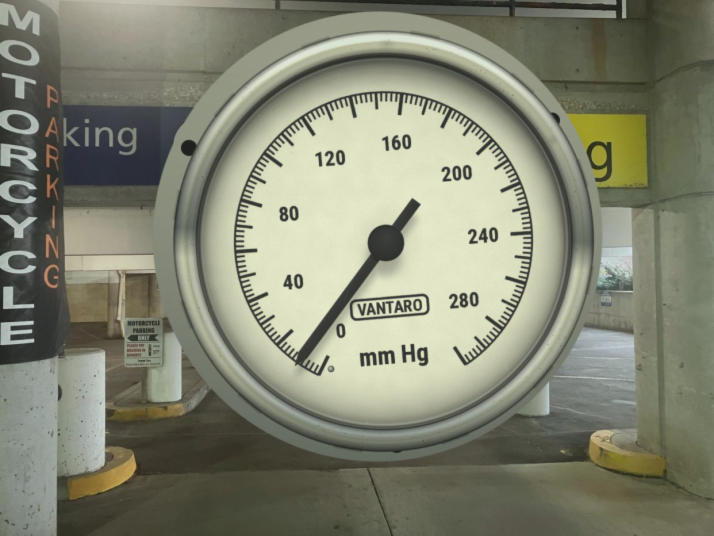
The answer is 10 (mmHg)
